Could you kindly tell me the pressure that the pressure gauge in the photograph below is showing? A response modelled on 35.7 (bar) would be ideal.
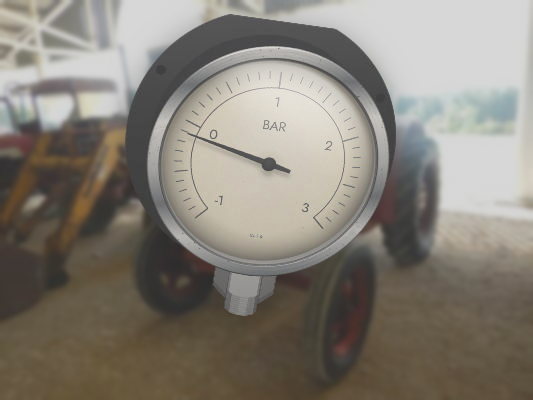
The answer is -0.1 (bar)
